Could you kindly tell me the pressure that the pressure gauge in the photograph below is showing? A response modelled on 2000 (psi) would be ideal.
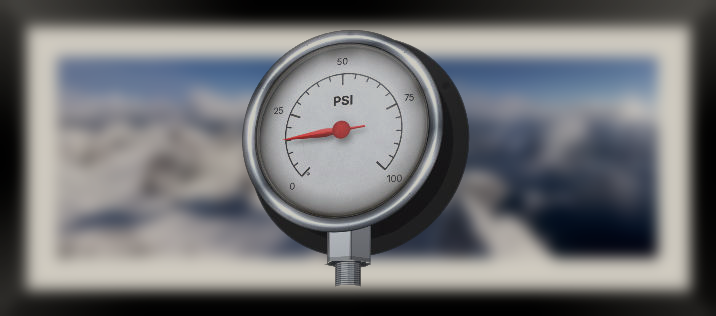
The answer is 15 (psi)
